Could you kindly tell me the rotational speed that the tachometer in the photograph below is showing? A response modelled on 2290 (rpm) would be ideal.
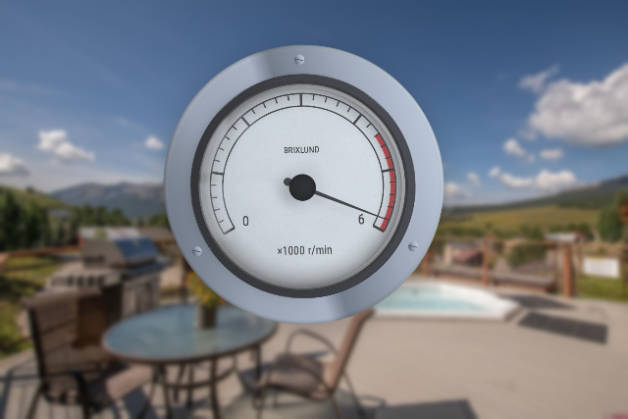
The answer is 5800 (rpm)
